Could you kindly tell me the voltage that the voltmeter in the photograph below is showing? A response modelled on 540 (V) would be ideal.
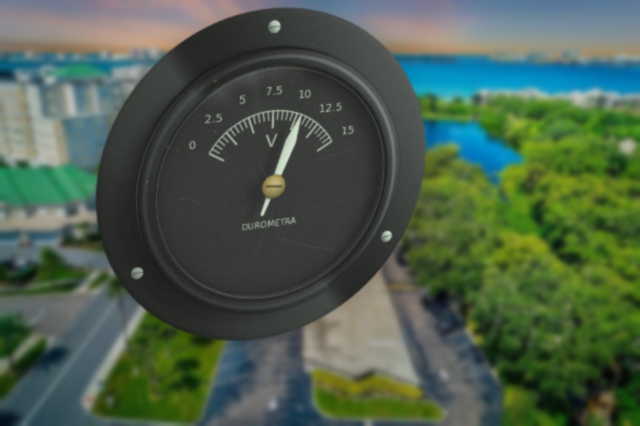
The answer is 10 (V)
